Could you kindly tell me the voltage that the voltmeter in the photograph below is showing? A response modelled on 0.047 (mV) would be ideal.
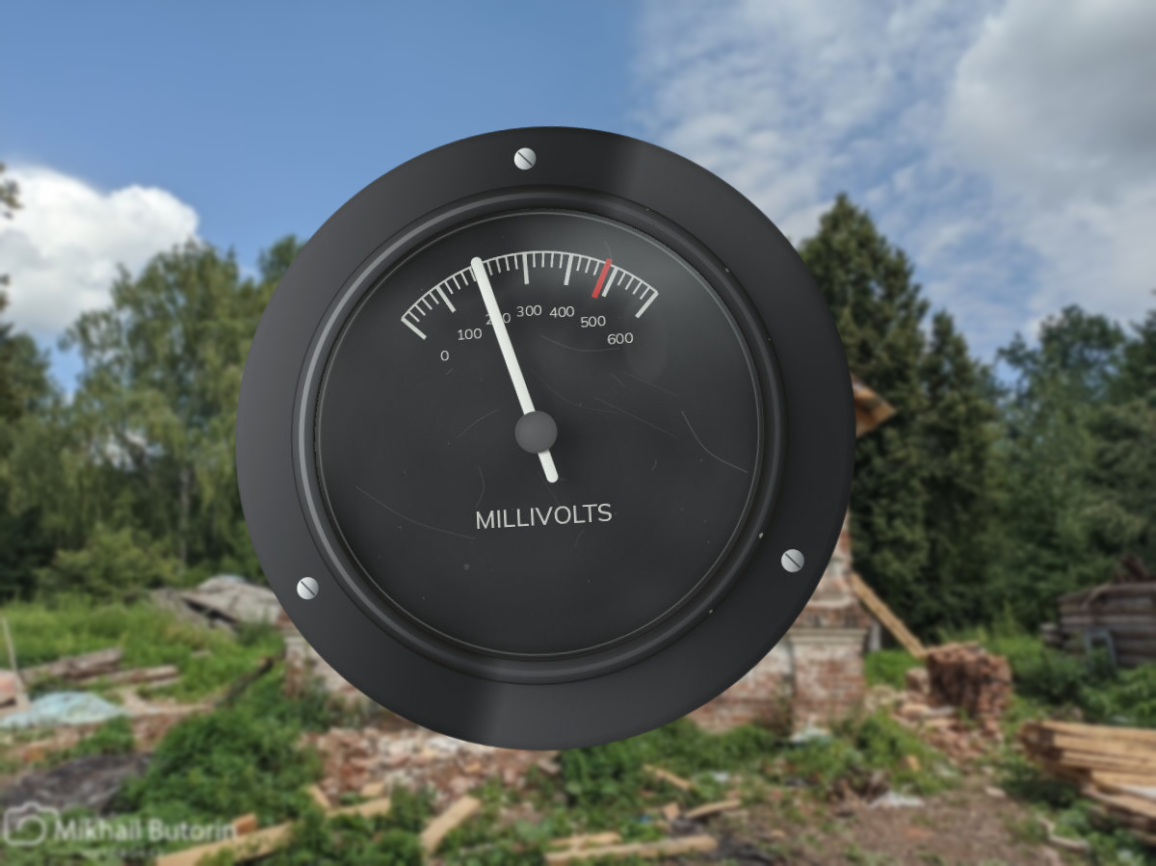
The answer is 200 (mV)
